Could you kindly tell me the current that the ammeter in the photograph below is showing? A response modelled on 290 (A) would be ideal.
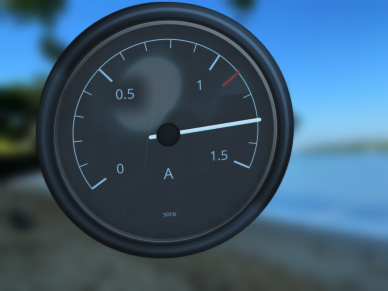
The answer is 1.3 (A)
